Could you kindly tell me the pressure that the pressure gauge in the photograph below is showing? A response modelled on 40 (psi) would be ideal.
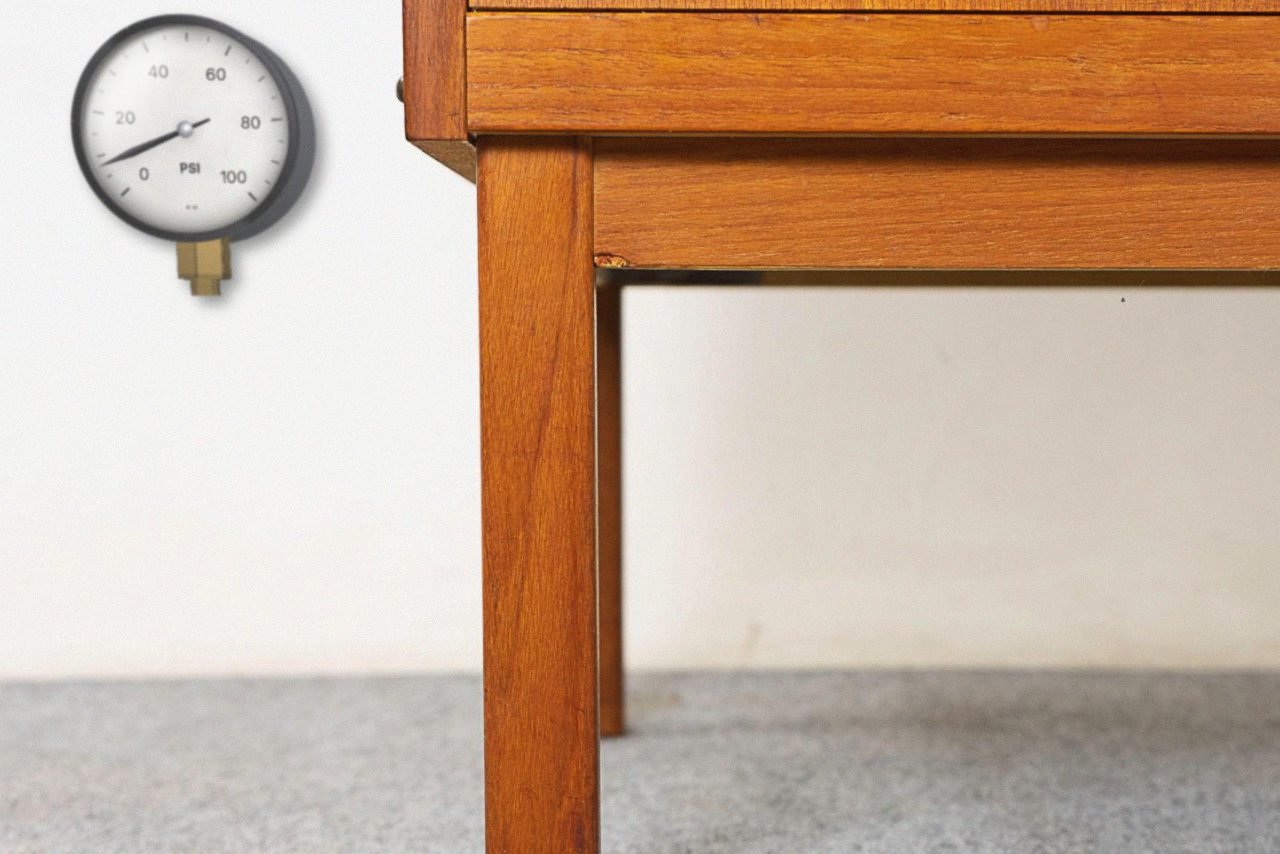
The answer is 7.5 (psi)
